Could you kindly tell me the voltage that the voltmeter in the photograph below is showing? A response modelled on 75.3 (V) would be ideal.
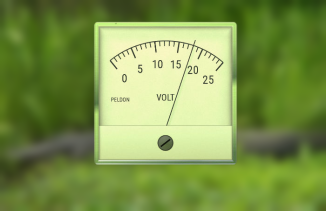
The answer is 18 (V)
